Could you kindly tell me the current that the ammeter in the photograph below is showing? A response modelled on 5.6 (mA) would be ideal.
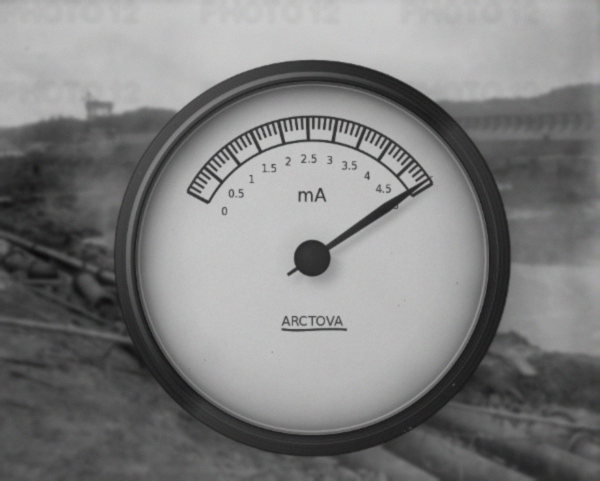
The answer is 4.9 (mA)
